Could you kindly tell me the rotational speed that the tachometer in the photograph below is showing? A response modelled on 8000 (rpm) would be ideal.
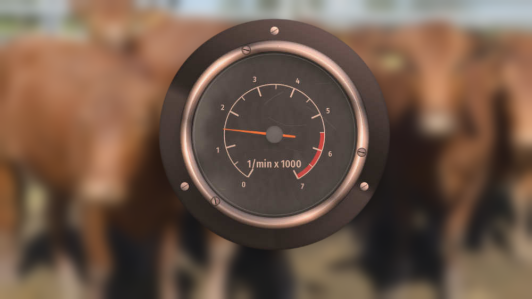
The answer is 1500 (rpm)
